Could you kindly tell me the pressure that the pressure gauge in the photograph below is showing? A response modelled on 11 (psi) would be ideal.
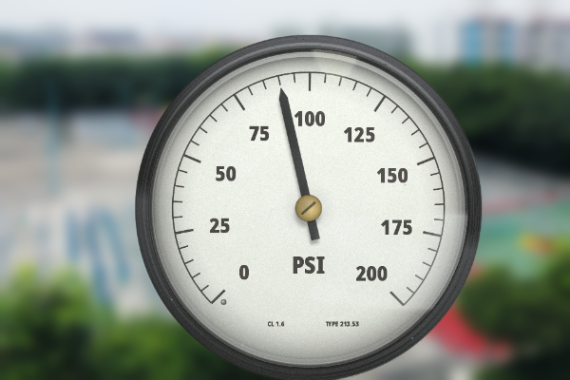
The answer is 90 (psi)
